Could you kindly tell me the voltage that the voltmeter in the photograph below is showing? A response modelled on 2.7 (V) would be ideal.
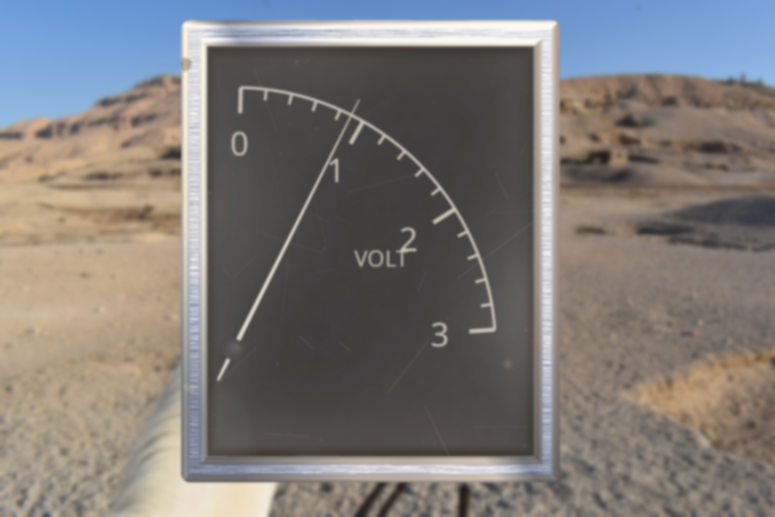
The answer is 0.9 (V)
